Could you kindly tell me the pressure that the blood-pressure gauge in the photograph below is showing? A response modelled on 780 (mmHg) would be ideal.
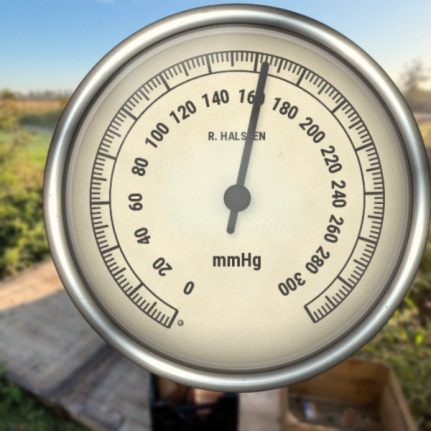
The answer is 164 (mmHg)
